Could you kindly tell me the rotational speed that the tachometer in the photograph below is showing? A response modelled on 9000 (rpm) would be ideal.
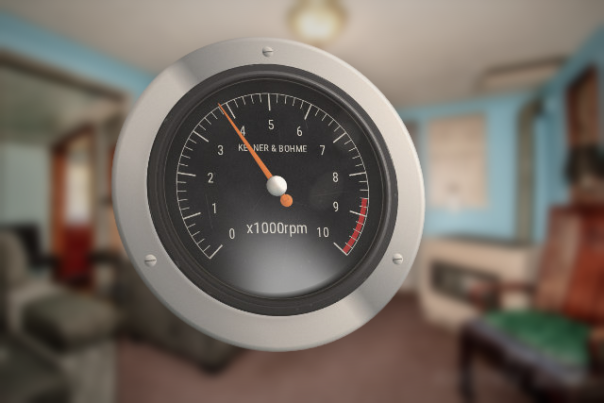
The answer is 3800 (rpm)
